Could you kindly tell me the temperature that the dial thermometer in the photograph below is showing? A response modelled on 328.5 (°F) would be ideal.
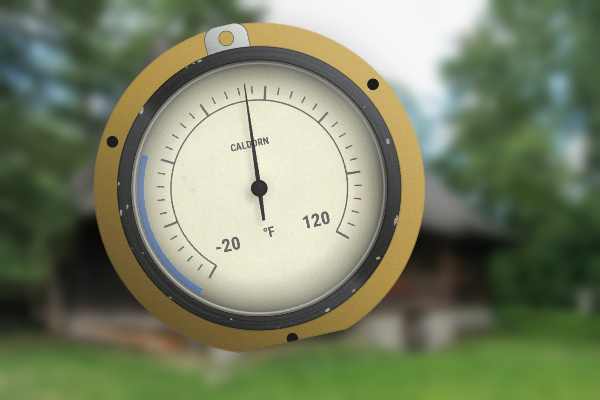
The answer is 54 (°F)
